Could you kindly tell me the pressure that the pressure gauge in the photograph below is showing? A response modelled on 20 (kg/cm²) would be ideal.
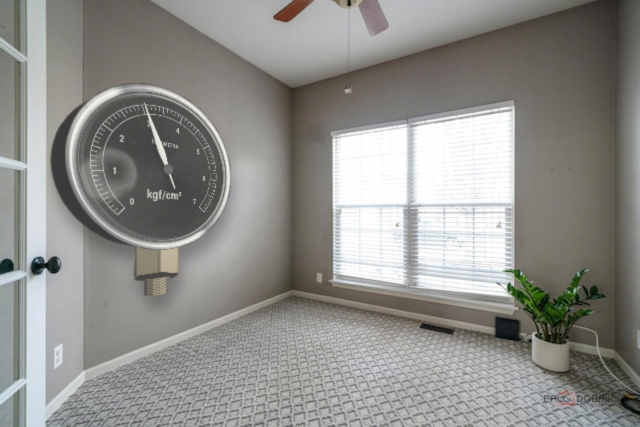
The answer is 3 (kg/cm²)
